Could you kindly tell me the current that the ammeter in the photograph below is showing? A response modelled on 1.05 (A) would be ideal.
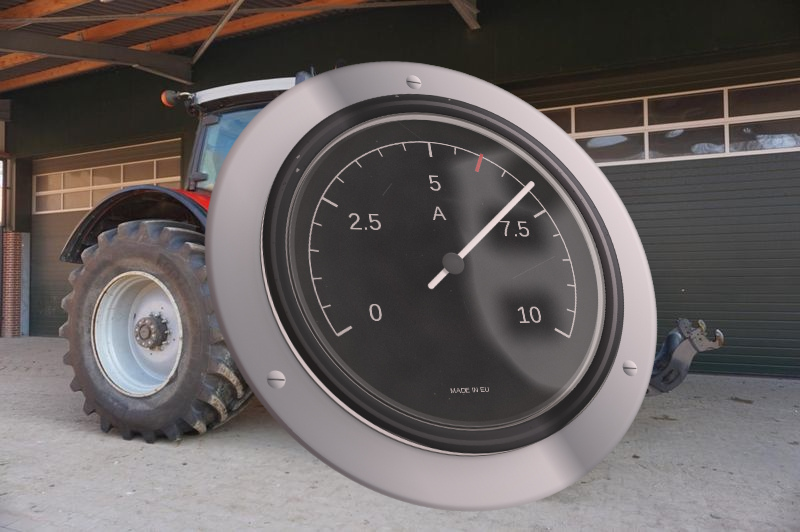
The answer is 7 (A)
